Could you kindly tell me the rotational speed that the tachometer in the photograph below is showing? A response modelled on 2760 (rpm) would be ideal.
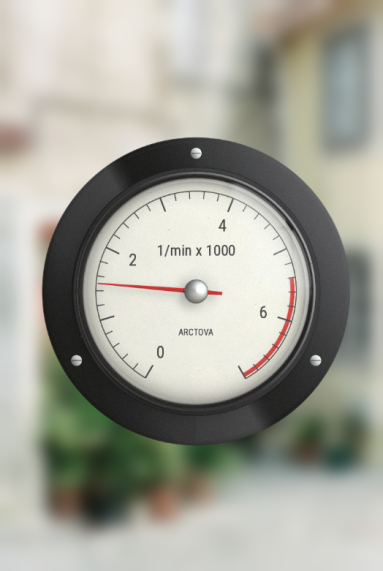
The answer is 1500 (rpm)
